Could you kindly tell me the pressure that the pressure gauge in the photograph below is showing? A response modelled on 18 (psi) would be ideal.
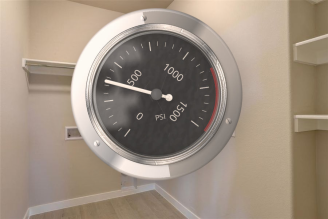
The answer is 375 (psi)
